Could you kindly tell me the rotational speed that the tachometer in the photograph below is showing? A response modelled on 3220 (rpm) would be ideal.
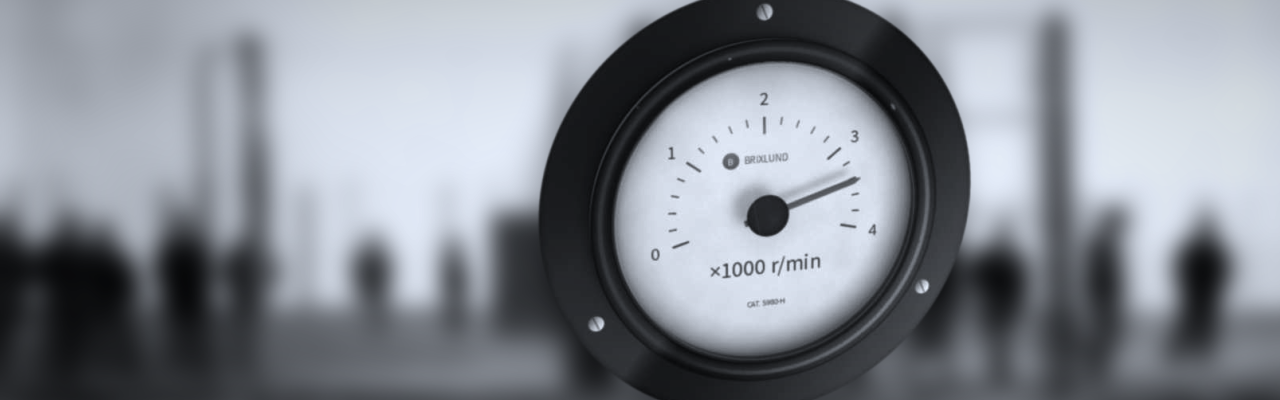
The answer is 3400 (rpm)
